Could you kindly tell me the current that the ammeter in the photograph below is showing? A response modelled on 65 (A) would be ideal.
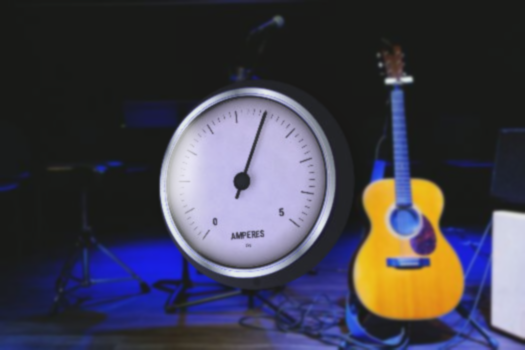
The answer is 3 (A)
